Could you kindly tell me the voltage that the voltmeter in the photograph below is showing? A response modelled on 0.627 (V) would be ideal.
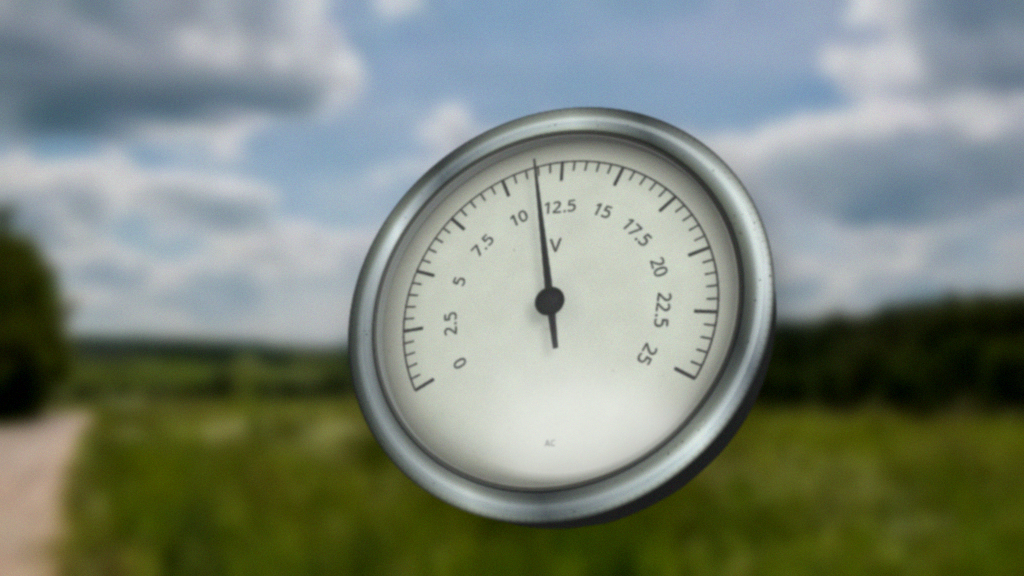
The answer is 11.5 (V)
